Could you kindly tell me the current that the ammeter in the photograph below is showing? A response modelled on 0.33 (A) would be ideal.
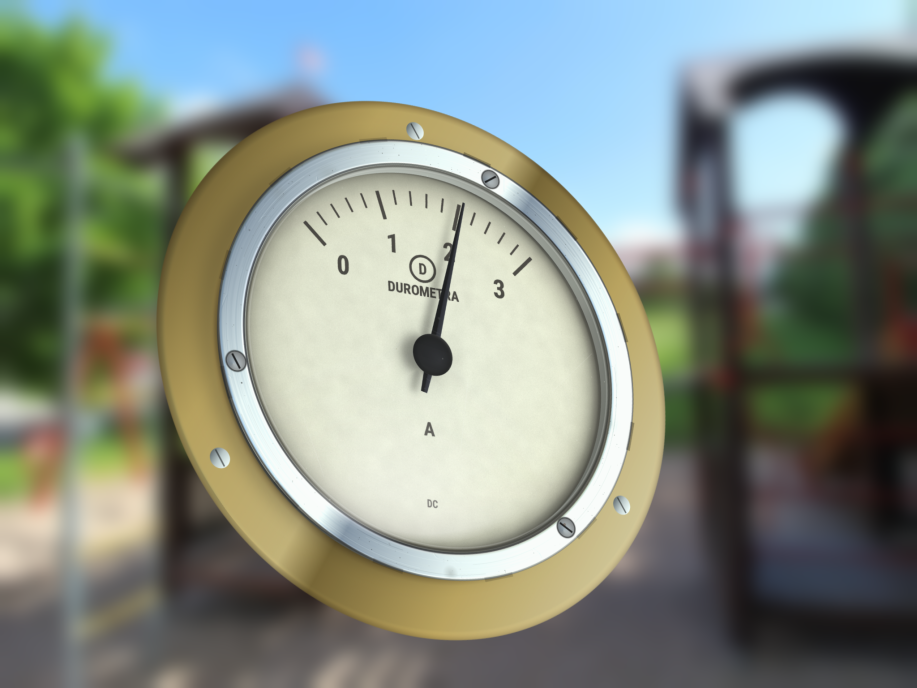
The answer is 2 (A)
